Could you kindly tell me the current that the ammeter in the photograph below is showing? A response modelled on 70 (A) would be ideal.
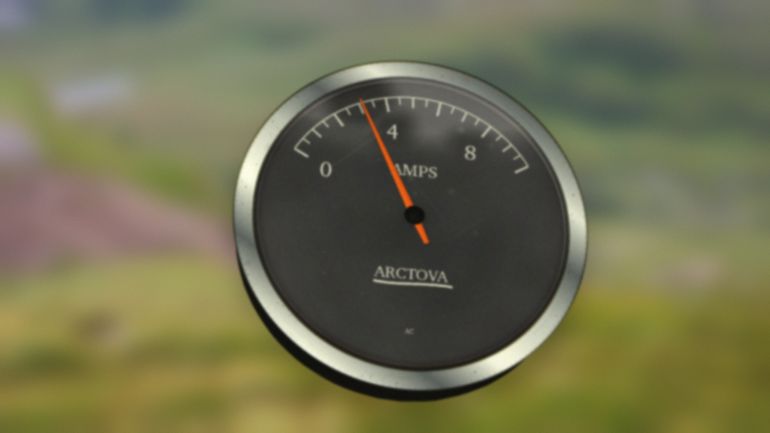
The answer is 3 (A)
